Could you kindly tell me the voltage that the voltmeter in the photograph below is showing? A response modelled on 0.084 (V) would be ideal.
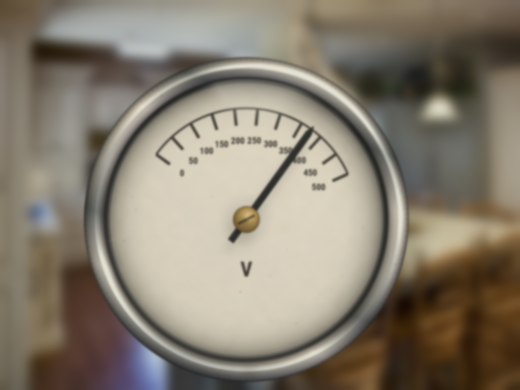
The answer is 375 (V)
